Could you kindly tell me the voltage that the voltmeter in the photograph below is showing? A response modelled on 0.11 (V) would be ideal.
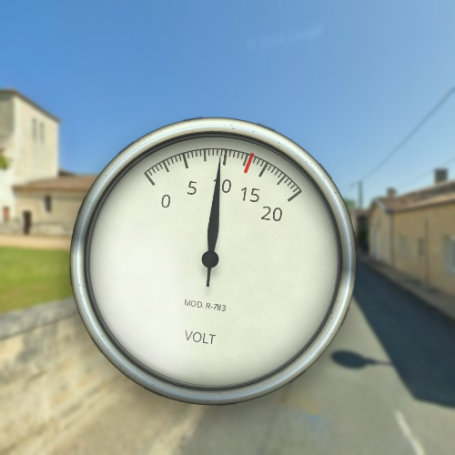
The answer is 9.5 (V)
